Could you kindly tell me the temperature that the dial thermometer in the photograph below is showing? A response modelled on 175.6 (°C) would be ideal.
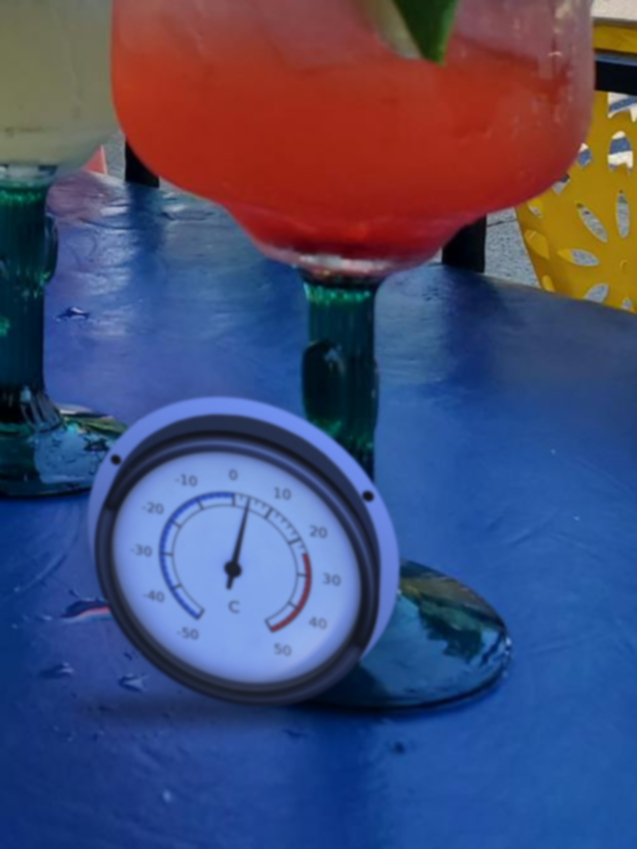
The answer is 4 (°C)
